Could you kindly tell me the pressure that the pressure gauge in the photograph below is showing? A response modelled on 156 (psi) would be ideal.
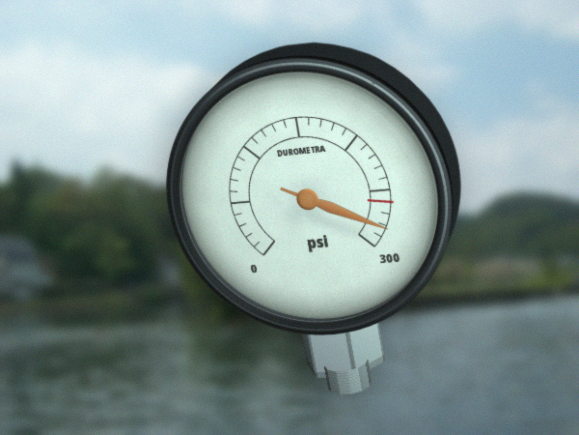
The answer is 280 (psi)
